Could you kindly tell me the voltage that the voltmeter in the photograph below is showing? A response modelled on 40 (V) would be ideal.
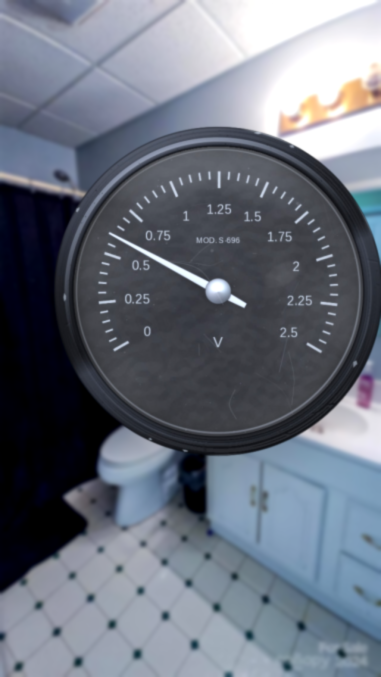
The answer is 0.6 (V)
